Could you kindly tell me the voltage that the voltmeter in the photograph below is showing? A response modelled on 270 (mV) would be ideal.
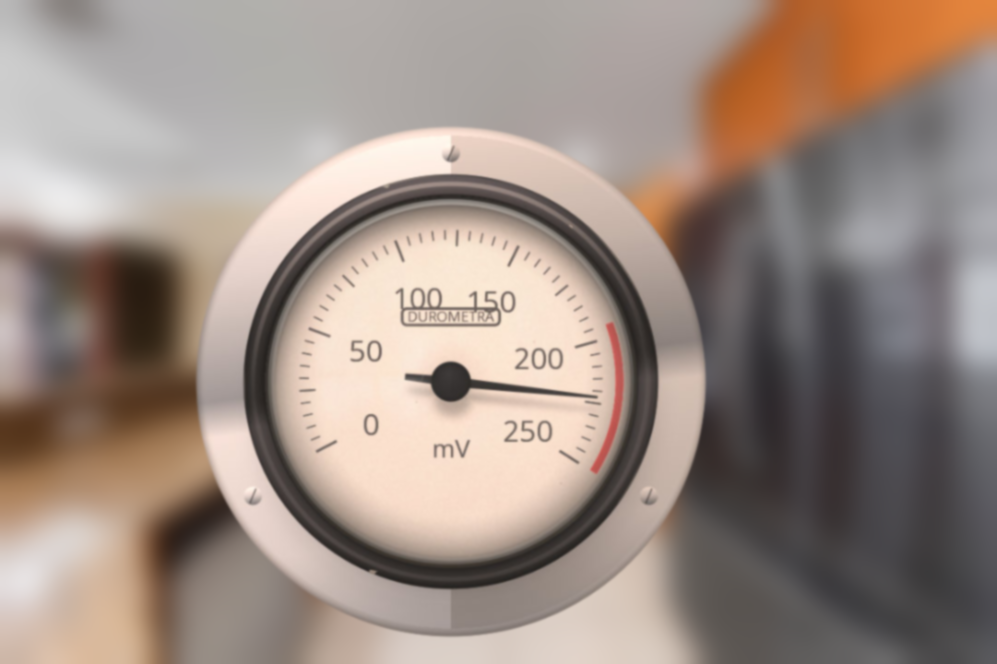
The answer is 222.5 (mV)
